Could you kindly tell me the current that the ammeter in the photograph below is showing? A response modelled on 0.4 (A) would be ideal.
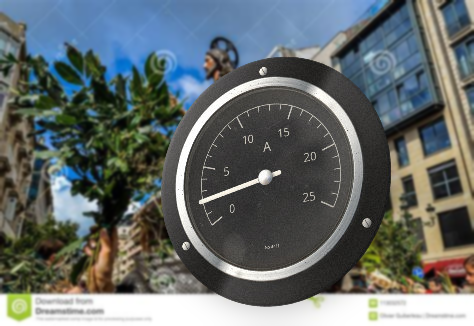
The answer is 2 (A)
